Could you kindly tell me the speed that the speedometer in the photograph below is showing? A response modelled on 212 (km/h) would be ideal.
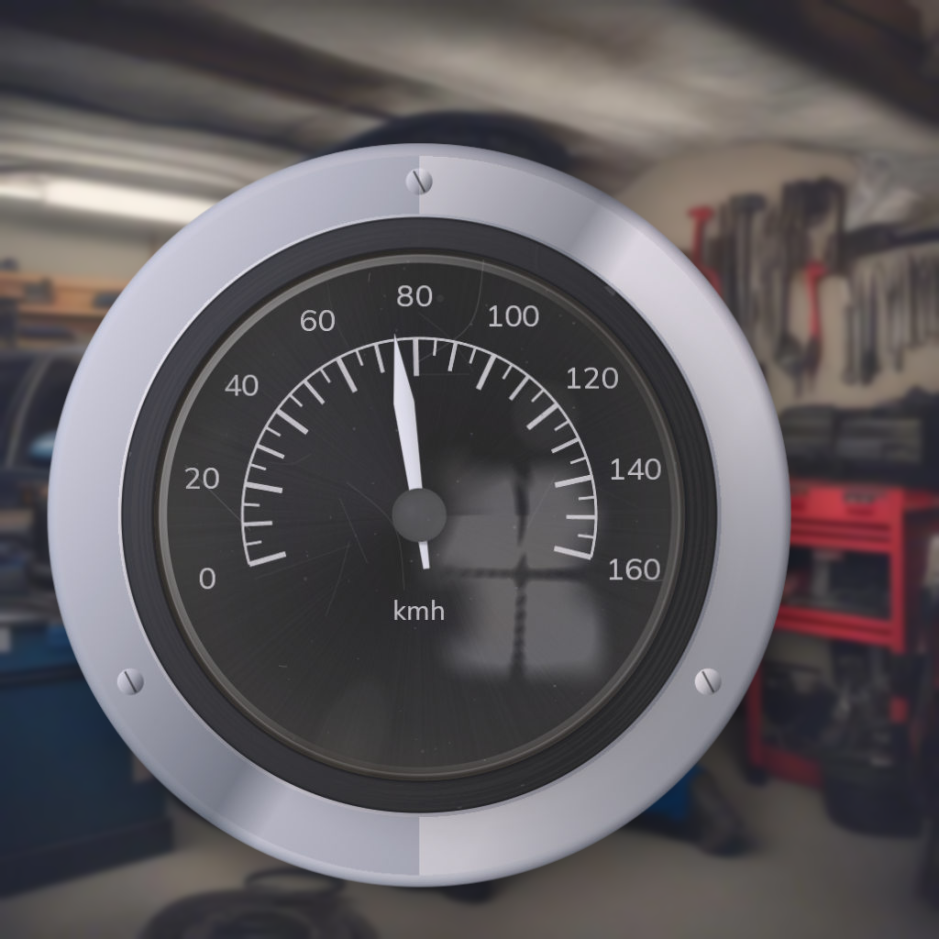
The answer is 75 (km/h)
